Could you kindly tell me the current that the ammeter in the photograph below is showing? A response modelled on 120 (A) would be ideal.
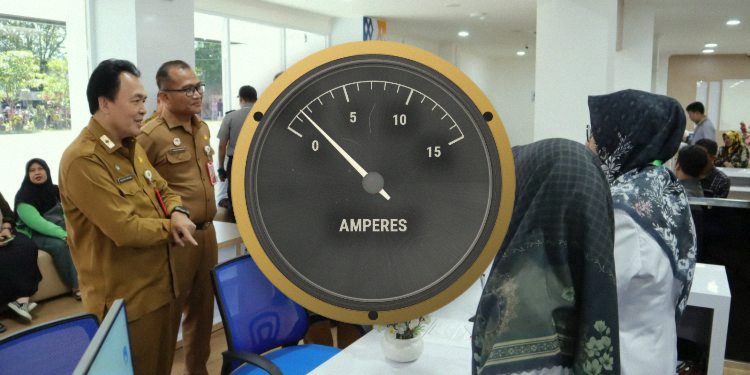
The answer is 1.5 (A)
